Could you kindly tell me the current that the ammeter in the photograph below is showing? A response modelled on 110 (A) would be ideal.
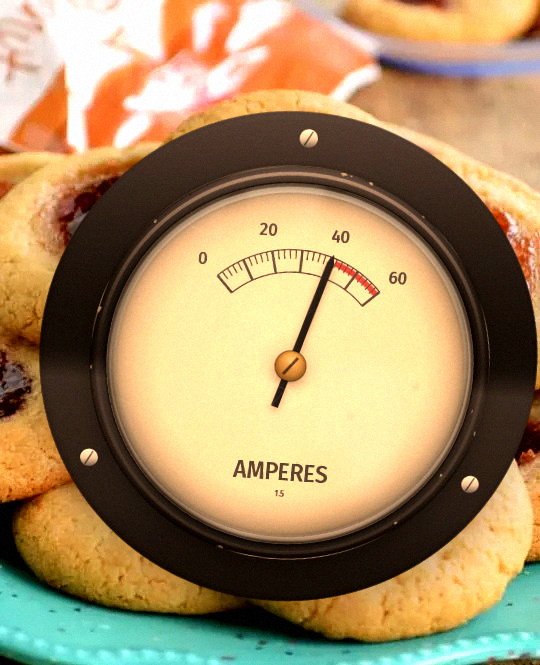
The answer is 40 (A)
